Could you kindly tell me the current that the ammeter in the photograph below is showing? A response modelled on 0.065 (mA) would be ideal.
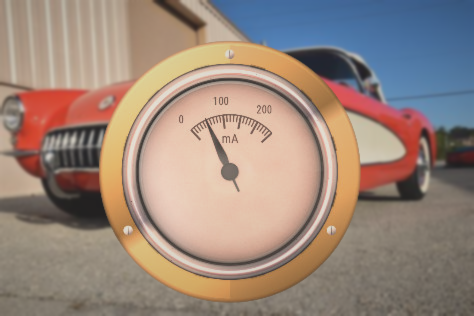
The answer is 50 (mA)
